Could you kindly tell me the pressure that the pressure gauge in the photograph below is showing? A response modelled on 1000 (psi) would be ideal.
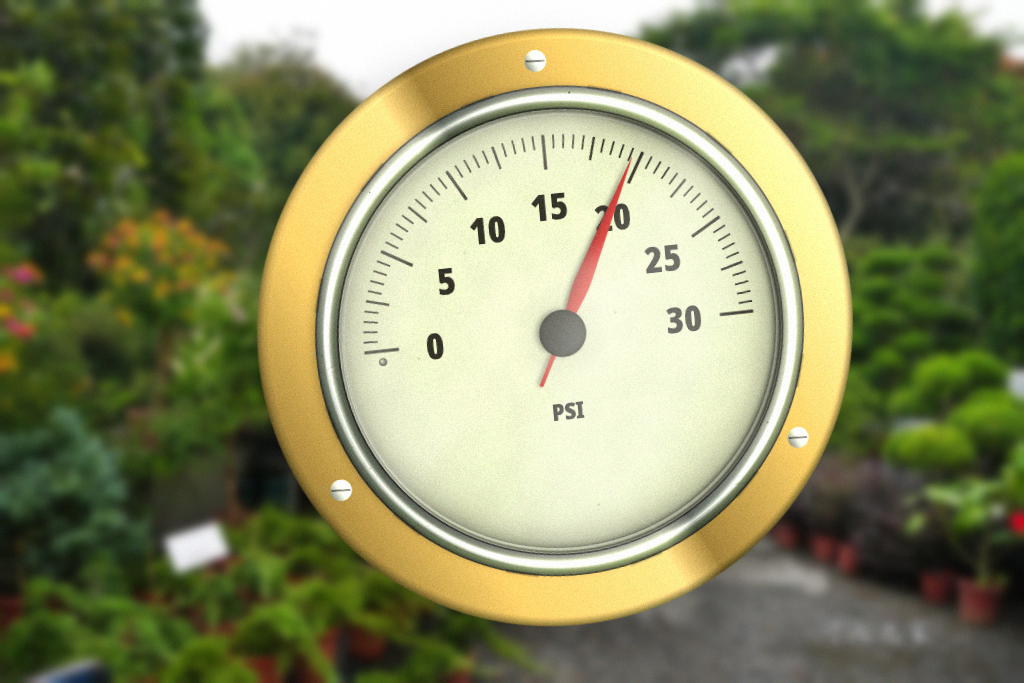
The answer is 19.5 (psi)
